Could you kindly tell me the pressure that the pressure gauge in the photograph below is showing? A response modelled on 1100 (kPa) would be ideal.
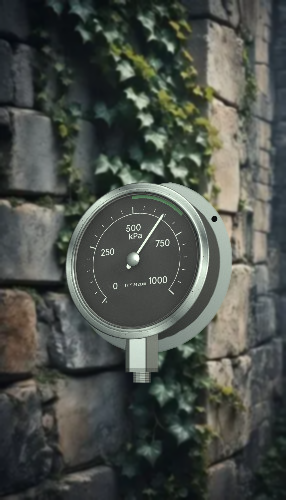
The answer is 650 (kPa)
